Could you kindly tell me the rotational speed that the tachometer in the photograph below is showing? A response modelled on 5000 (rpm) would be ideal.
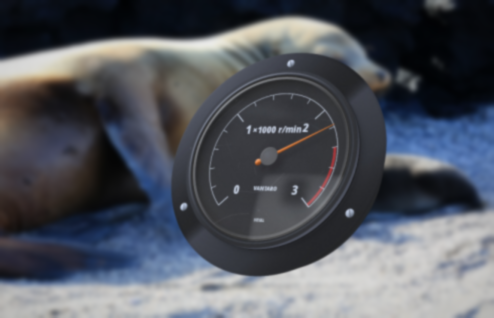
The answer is 2200 (rpm)
